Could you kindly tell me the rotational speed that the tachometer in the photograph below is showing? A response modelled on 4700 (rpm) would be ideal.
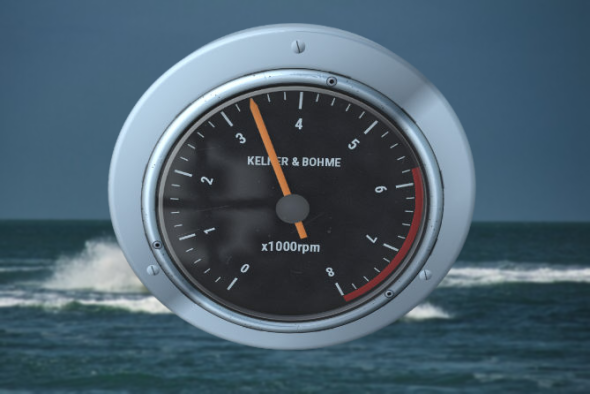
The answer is 3400 (rpm)
